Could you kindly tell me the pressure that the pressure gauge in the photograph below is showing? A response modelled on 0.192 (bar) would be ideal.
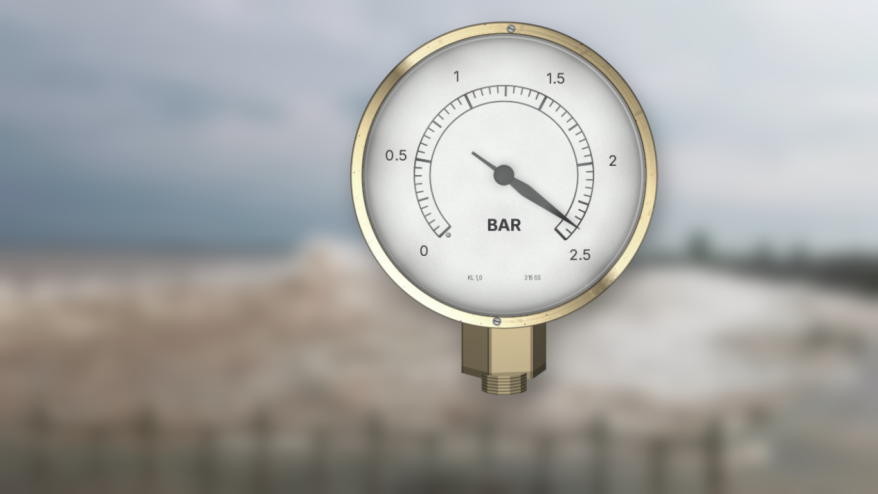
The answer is 2.4 (bar)
